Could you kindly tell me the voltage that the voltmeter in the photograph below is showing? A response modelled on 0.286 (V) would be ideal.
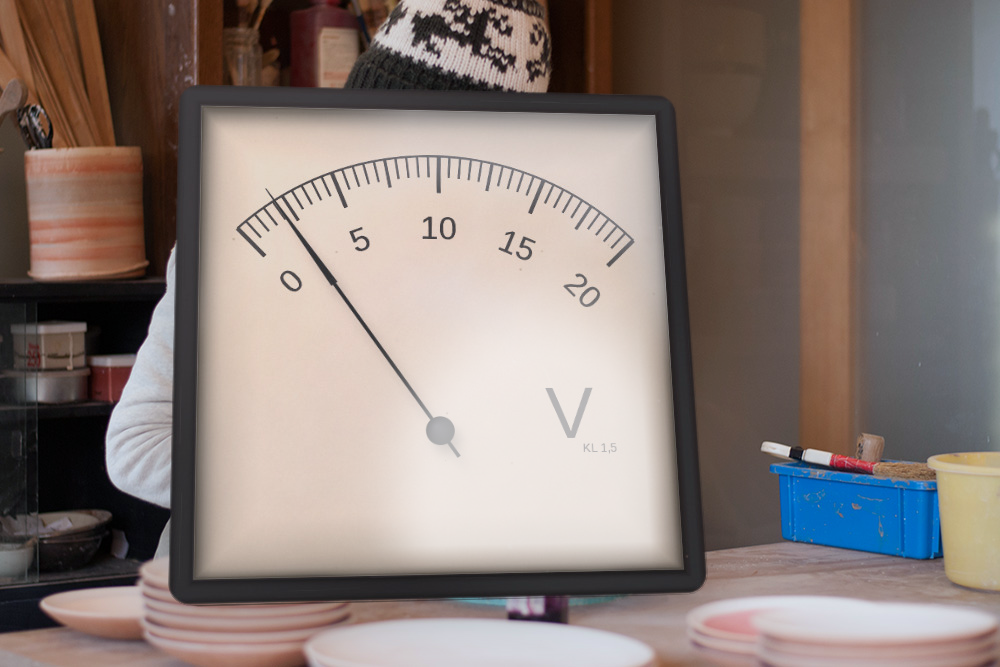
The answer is 2 (V)
